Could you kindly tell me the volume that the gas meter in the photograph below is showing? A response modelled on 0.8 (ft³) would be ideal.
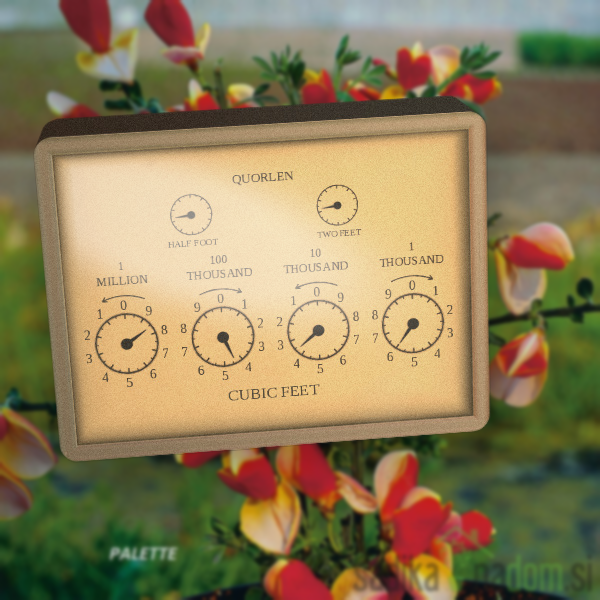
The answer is 843600 (ft³)
